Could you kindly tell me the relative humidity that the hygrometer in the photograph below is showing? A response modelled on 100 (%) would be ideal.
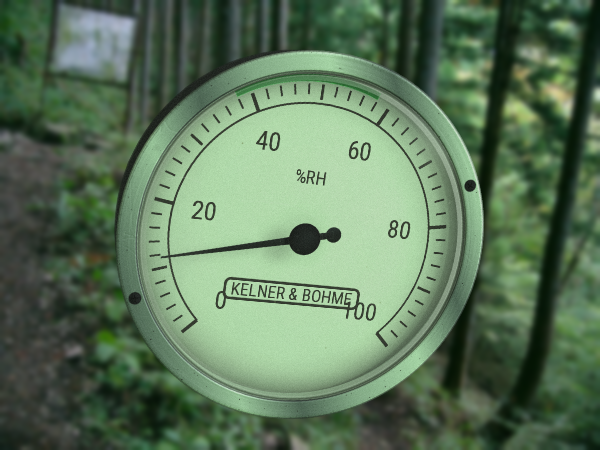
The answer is 12 (%)
